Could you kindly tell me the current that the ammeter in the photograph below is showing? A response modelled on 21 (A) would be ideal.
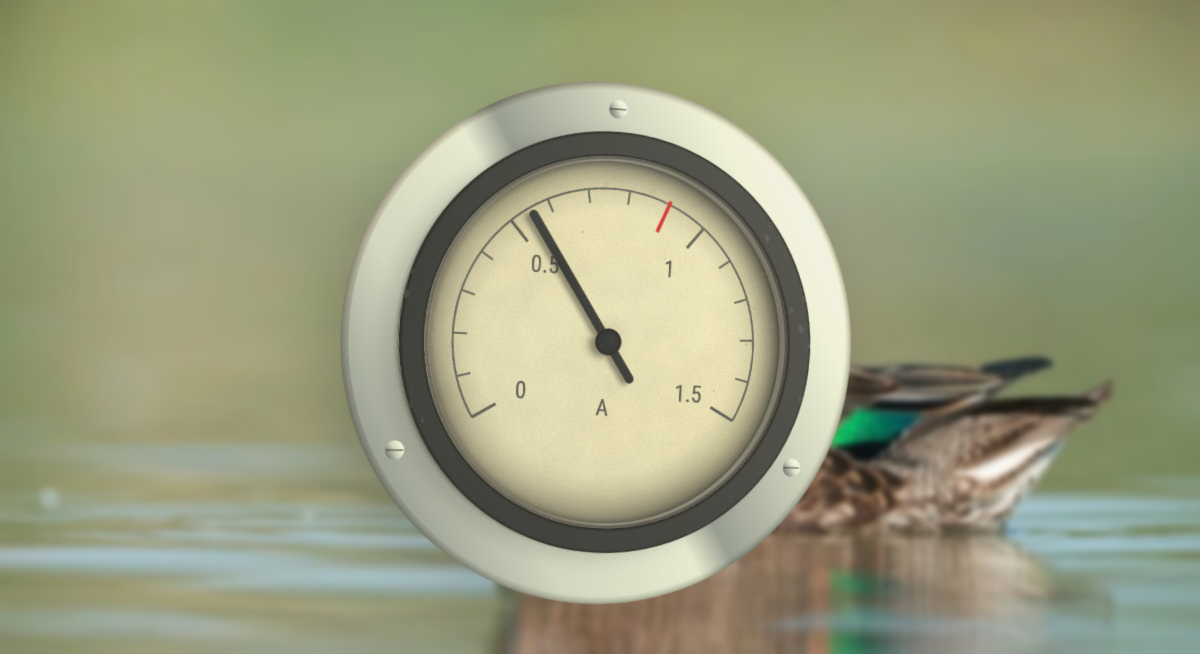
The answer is 0.55 (A)
